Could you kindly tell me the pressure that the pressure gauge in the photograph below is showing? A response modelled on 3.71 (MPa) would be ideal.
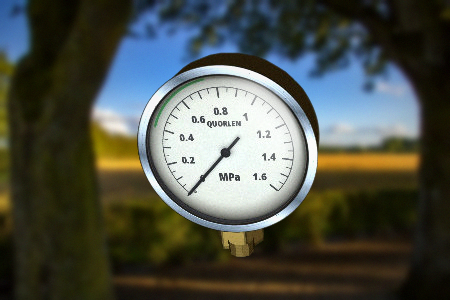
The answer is 0 (MPa)
